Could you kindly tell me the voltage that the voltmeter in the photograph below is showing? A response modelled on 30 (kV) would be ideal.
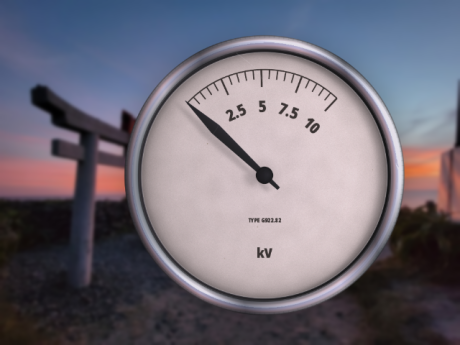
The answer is 0 (kV)
